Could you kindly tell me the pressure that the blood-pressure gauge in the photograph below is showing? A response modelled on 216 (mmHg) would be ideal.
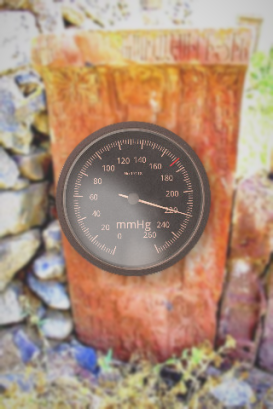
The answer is 220 (mmHg)
